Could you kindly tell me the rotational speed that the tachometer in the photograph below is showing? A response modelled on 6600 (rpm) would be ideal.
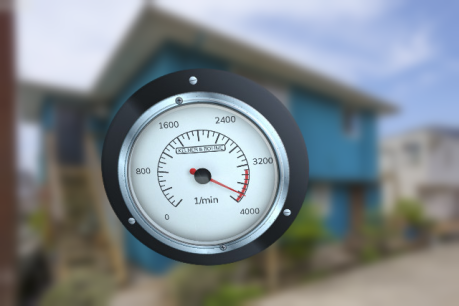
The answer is 3800 (rpm)
